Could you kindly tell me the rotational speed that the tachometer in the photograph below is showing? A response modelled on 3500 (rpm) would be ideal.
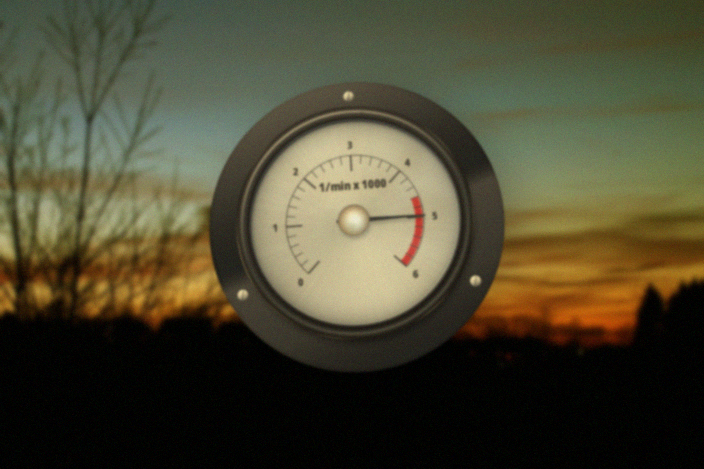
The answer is 5000 (rpm)
